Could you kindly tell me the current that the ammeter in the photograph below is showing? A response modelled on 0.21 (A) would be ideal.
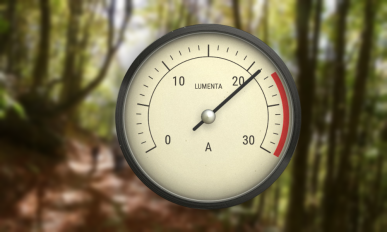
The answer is 21 (A)
